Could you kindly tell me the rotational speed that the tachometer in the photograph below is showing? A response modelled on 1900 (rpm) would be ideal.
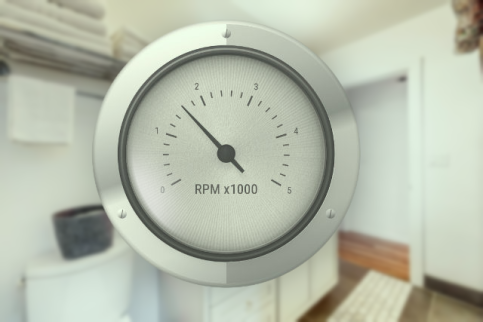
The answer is 1600 (rpm)
